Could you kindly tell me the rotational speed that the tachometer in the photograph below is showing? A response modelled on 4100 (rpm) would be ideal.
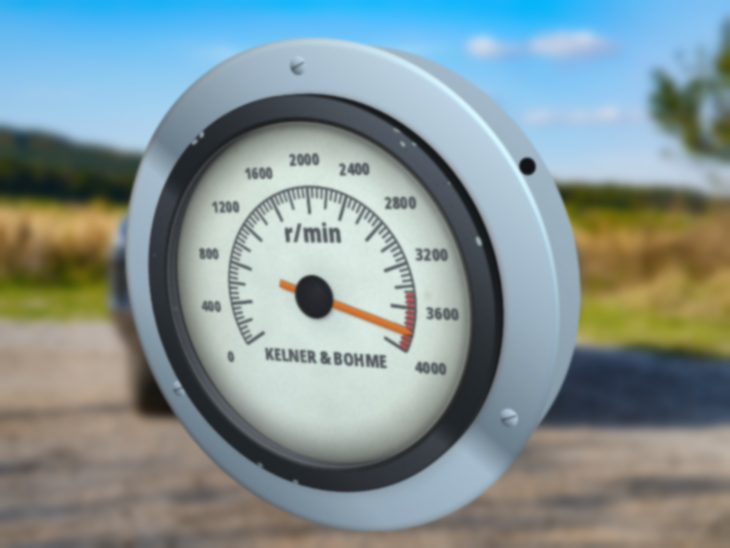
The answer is 3800 (rpm)
